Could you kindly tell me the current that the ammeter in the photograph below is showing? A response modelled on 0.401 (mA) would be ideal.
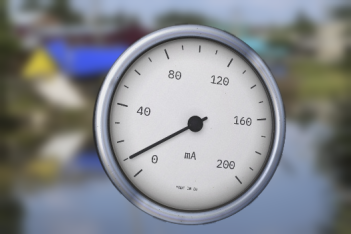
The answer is 10 (mA)
